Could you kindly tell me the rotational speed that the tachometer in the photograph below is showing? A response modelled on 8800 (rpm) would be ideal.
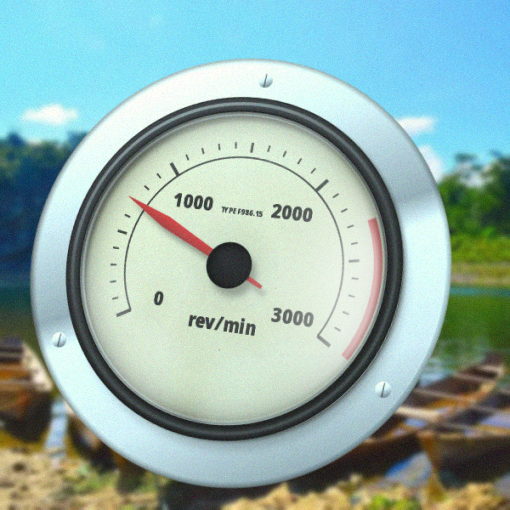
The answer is 700 (rpm)
